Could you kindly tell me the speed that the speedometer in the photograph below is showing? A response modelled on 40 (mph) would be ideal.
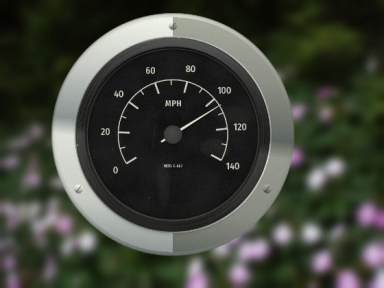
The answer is 105 (mph)
